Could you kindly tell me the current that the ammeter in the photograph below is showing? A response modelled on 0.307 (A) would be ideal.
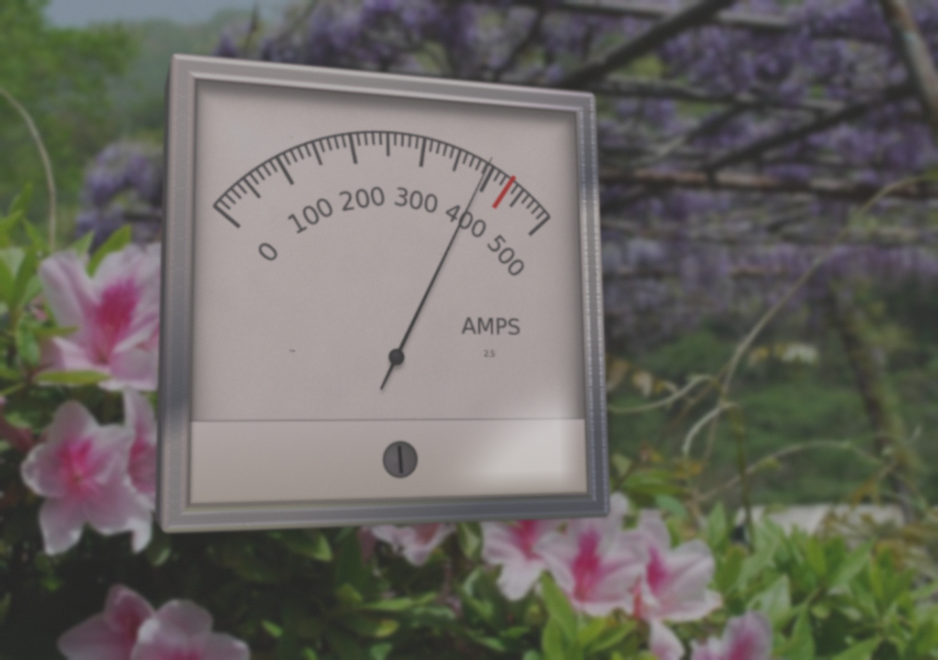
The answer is 390 (A)
